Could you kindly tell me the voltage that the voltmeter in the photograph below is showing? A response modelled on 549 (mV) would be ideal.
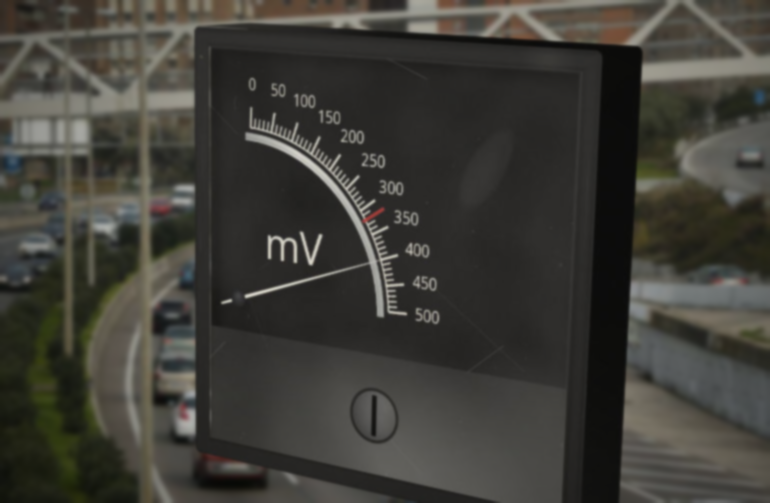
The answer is 400 (mV)
